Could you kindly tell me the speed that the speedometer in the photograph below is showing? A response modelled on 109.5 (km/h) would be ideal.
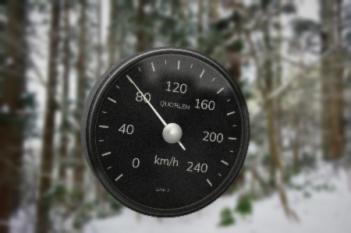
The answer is 80 (km/h)
